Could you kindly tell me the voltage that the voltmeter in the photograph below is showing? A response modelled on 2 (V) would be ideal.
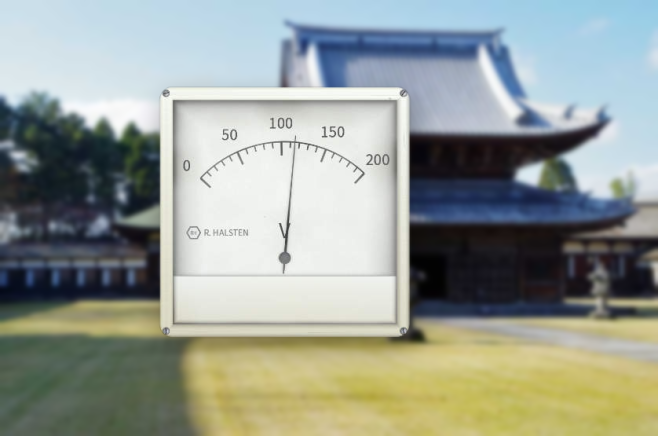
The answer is 115 (V)
